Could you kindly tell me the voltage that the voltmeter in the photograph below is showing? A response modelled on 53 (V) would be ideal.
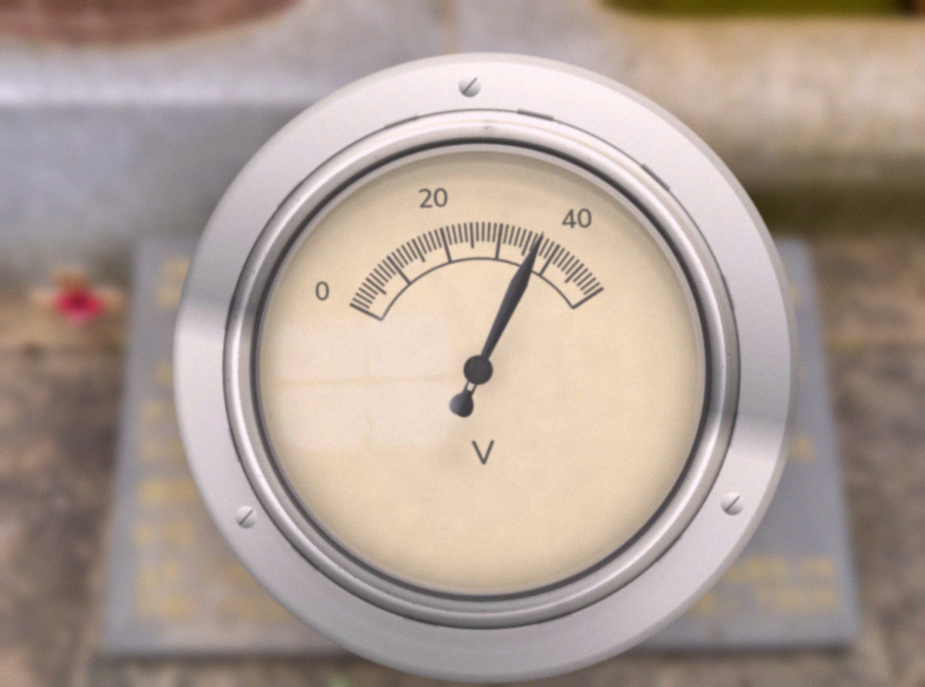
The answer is 37 (V)
